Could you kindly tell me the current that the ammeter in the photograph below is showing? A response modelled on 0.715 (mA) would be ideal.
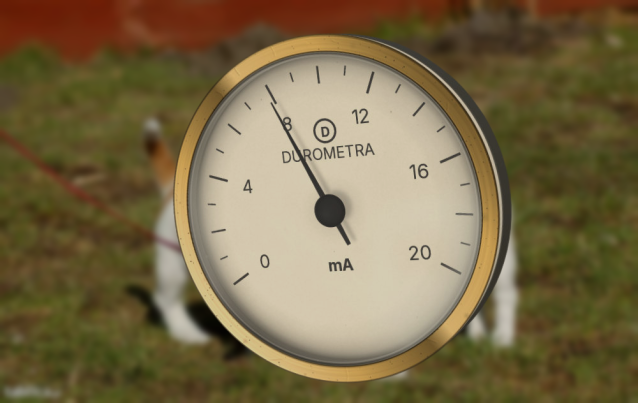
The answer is 8 (mA)
